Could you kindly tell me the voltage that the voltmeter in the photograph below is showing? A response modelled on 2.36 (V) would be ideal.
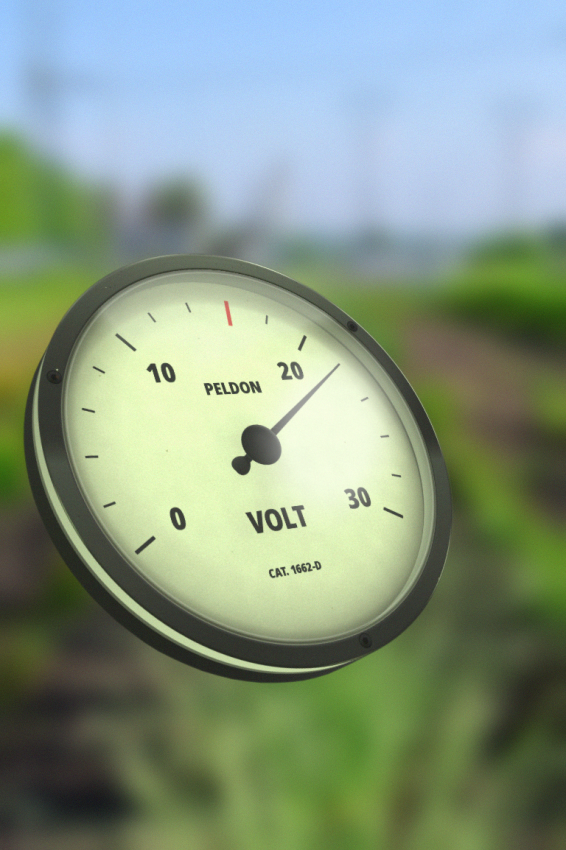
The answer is 22 (V)
